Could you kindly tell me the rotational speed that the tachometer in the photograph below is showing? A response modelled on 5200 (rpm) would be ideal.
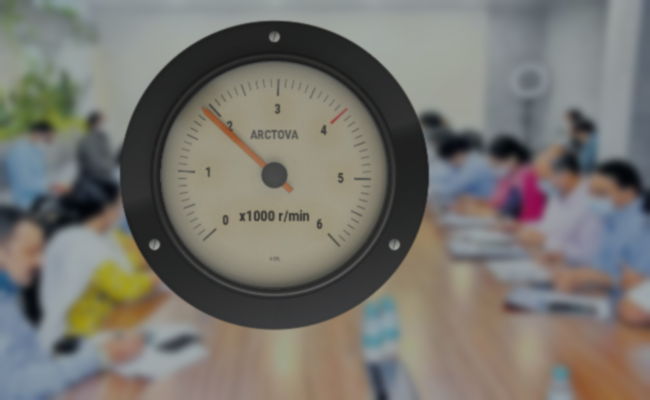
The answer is 1900 (rpm)
